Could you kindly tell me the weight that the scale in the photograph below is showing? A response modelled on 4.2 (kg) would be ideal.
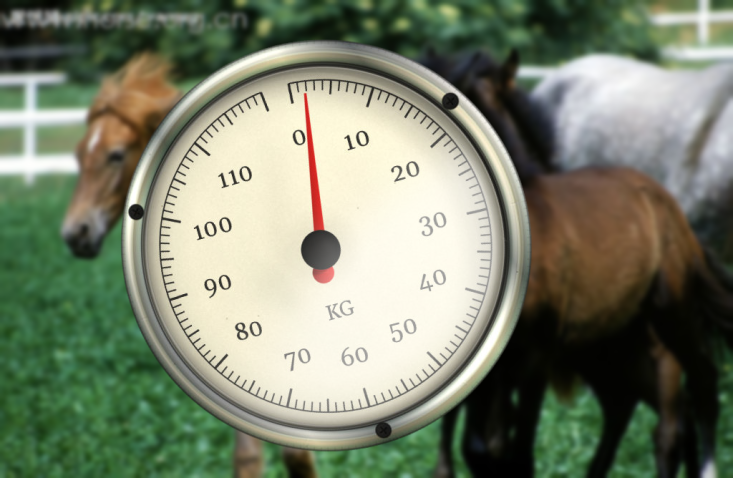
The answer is 2 (kg)
